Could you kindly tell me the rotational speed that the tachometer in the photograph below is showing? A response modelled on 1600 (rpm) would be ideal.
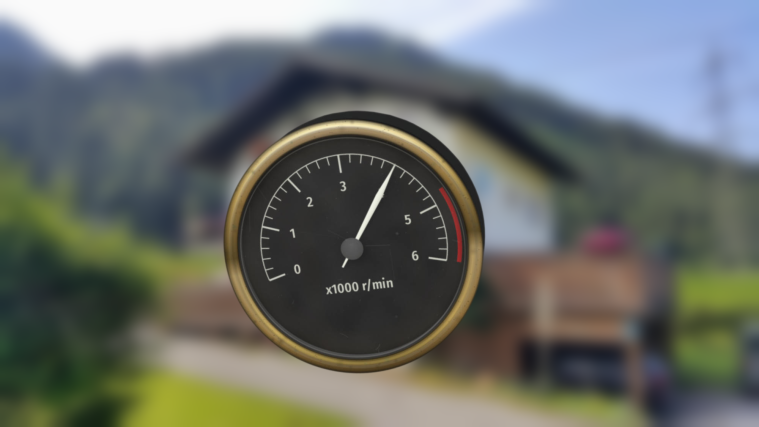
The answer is 4000 (rpm)
